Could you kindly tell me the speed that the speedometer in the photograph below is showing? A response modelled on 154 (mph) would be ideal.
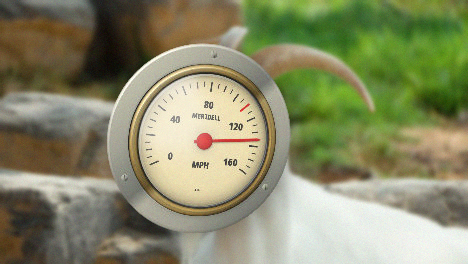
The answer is 135 (mph)
